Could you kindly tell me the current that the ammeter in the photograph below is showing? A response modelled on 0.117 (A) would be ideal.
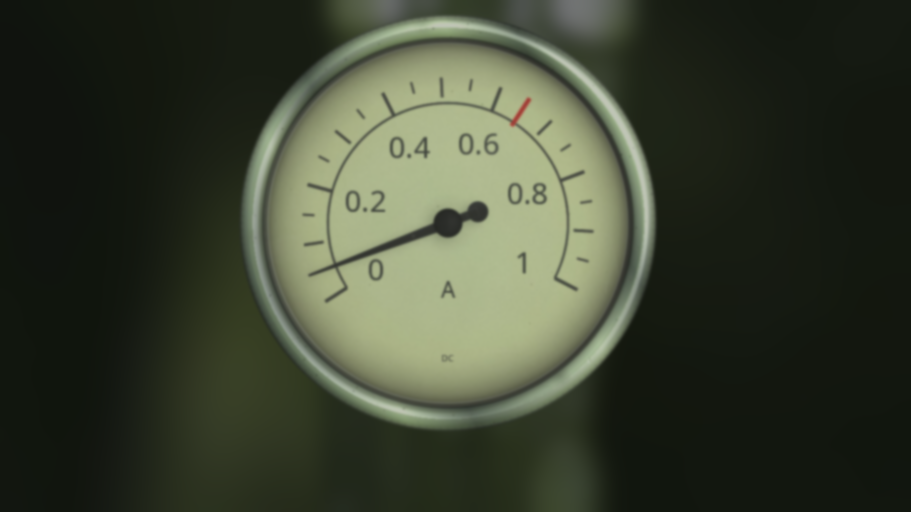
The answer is 0.05 (A)
